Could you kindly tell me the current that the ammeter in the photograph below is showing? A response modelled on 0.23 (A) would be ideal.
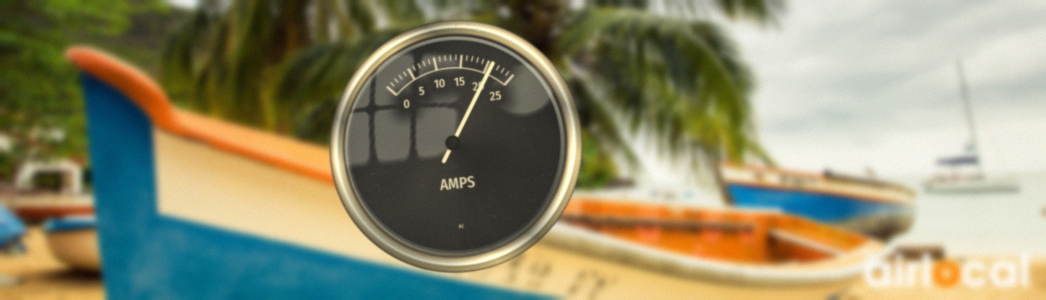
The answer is 21 (A)
